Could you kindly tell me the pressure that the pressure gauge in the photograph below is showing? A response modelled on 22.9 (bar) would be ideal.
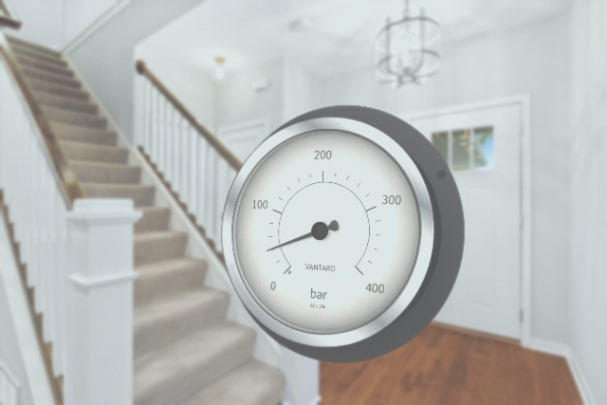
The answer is 40 (bar)
